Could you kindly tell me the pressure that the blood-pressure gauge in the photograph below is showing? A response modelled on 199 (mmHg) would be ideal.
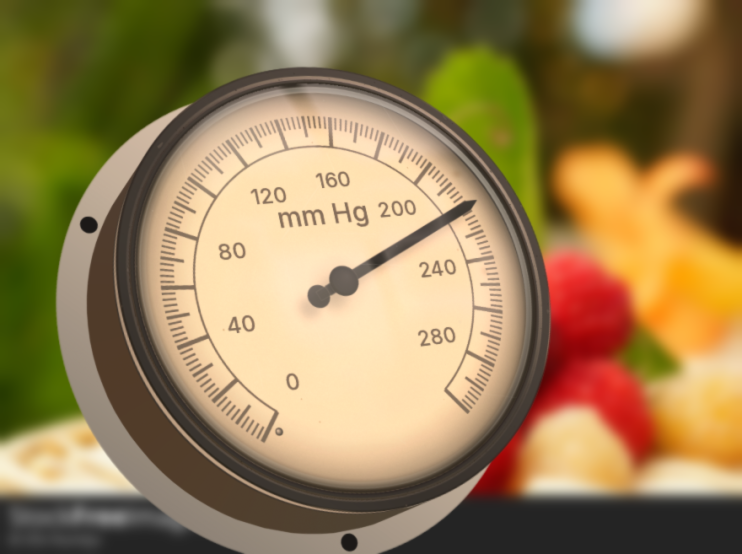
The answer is 220 (mmHg)
